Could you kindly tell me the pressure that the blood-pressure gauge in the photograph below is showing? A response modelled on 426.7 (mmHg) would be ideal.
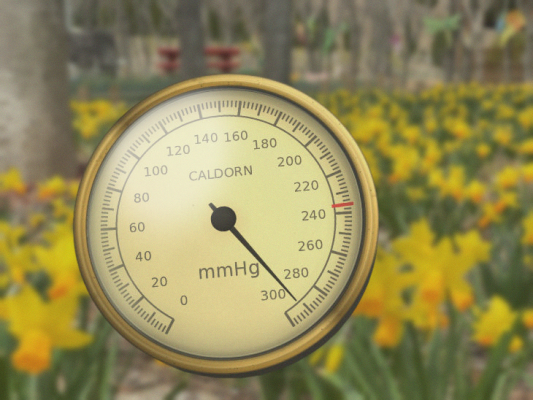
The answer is 292 (mmHg)
